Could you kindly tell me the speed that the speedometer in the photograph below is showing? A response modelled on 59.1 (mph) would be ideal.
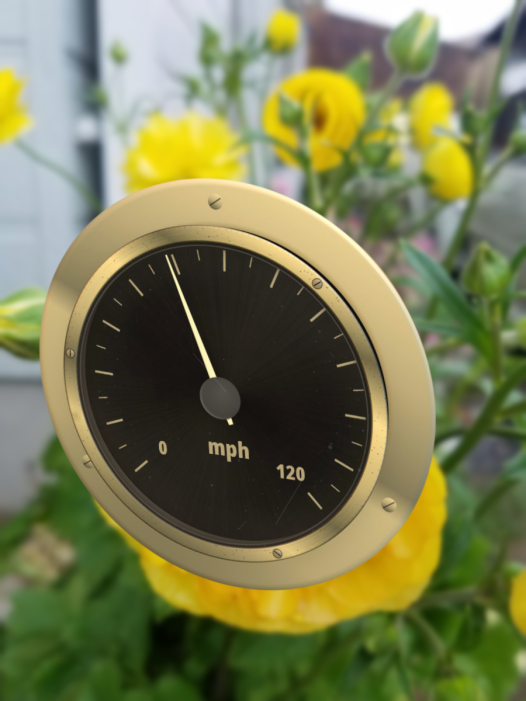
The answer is 50 (mph)
